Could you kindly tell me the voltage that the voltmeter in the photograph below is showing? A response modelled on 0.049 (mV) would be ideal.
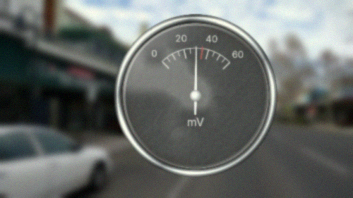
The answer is 30 (mV)
